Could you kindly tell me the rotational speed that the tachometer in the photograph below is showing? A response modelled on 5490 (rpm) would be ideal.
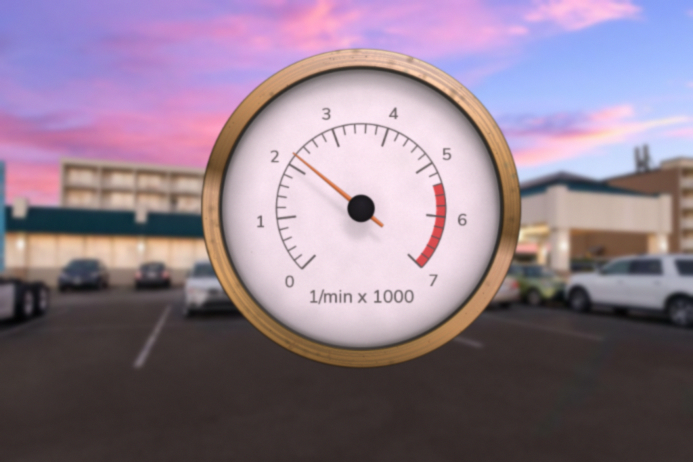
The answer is 2200 (rpm)
